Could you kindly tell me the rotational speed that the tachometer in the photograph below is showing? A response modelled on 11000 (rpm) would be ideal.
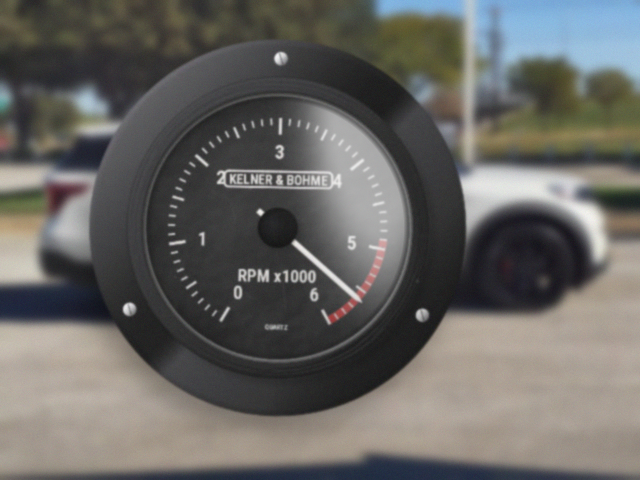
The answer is 5600 (rpm)
